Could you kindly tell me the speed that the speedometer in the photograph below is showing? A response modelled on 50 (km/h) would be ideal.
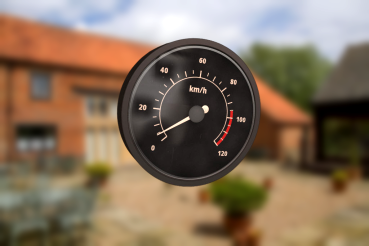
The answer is 5 (km/h)
